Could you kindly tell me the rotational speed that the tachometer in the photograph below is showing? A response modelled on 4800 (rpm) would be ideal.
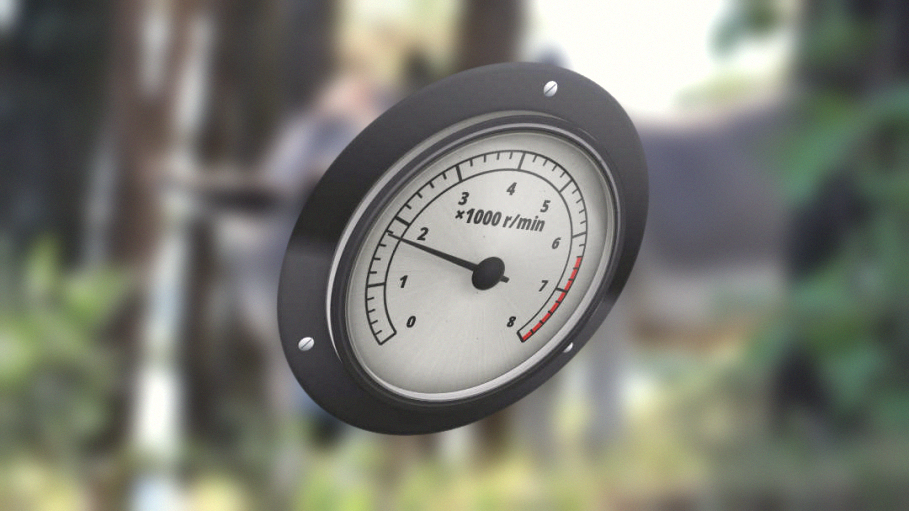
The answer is 1800 (rpm)
